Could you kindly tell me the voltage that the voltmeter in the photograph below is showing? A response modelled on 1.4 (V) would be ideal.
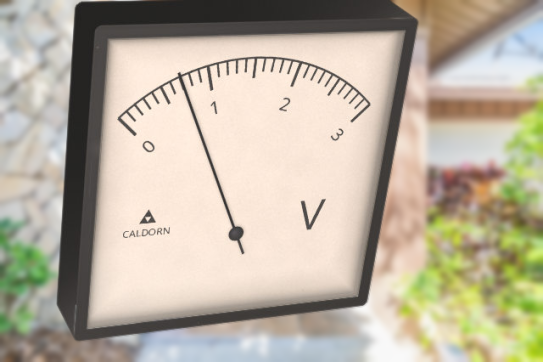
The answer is 0.7 (V)
